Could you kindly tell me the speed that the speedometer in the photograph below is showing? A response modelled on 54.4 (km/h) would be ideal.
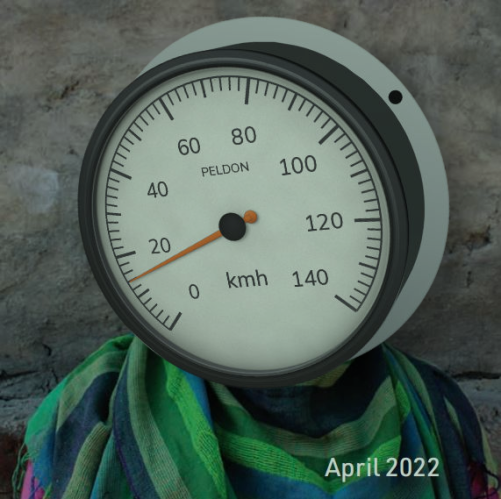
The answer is 14 (km/h)
